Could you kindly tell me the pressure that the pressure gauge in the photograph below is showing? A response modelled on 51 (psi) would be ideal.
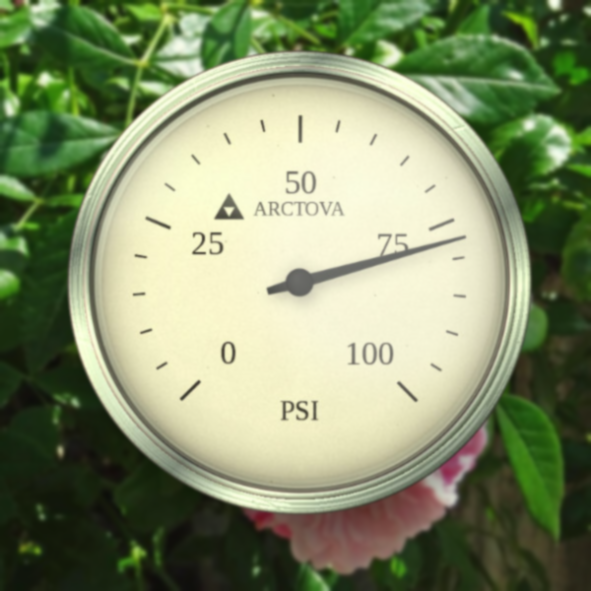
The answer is 77.5 (psi)
